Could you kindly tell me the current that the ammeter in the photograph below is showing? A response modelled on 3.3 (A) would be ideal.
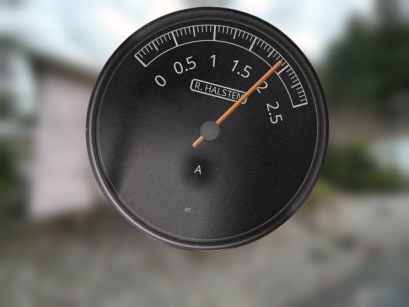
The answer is 1.9 (A)
